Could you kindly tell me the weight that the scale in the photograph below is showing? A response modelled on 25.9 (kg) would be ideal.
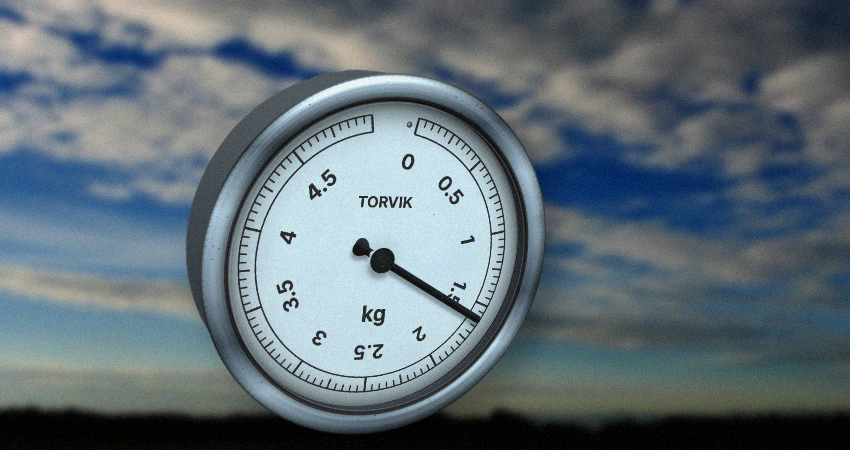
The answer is 1.6 (kg)
